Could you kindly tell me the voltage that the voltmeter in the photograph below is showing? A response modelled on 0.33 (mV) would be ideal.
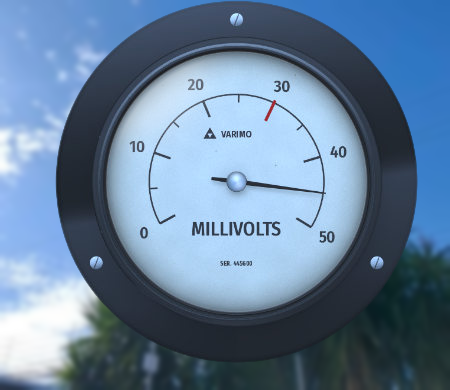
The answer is 45 (mV)
